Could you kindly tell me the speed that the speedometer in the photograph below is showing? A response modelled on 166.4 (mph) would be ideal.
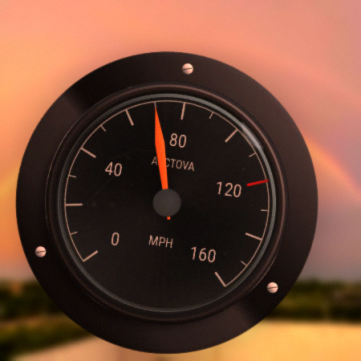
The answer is 70 (mph)
